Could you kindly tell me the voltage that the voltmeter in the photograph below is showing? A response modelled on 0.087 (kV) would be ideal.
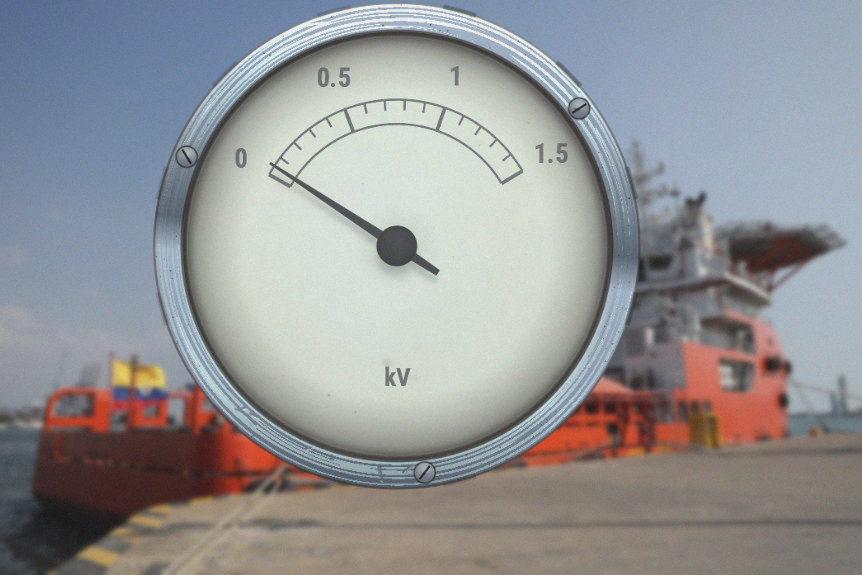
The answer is 0.05 (kV)
